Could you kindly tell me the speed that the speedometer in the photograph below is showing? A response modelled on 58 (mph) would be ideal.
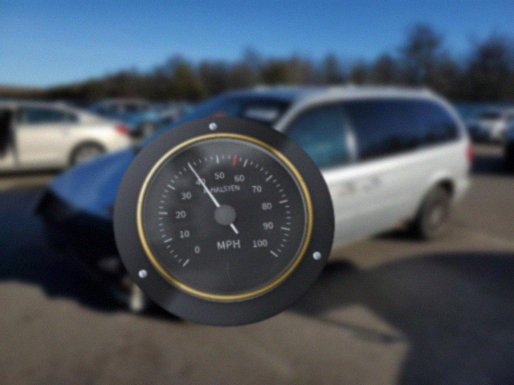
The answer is 40 (mph)
